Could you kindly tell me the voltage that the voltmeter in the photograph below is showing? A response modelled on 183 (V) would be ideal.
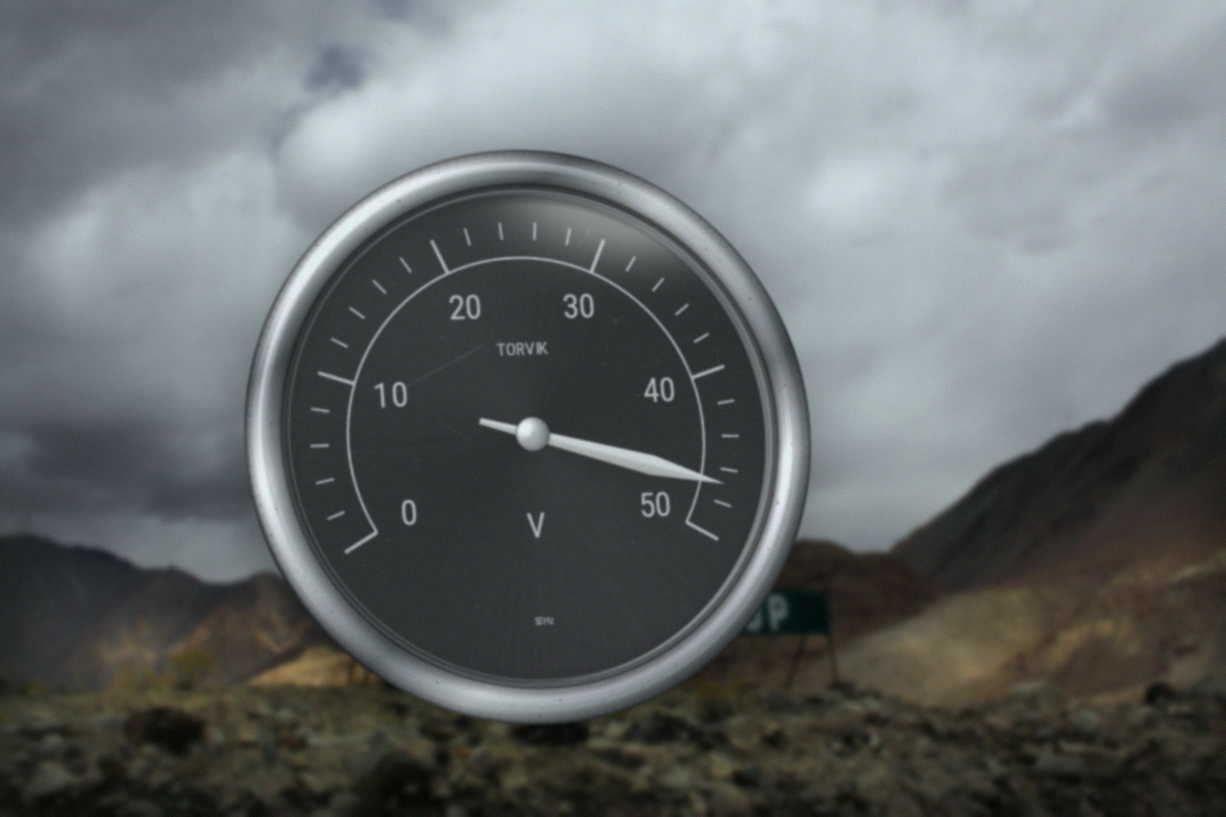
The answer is 47 (V)
